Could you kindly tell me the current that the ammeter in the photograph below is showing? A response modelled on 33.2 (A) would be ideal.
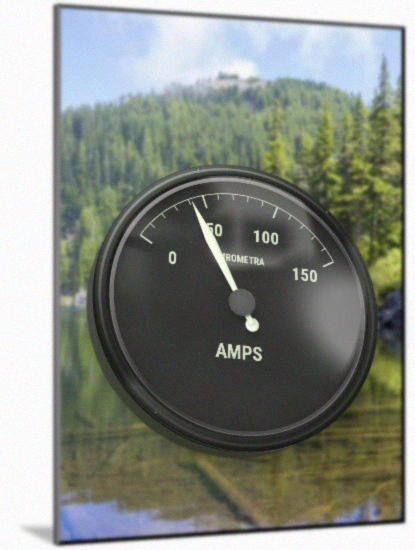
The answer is 40 (A)
